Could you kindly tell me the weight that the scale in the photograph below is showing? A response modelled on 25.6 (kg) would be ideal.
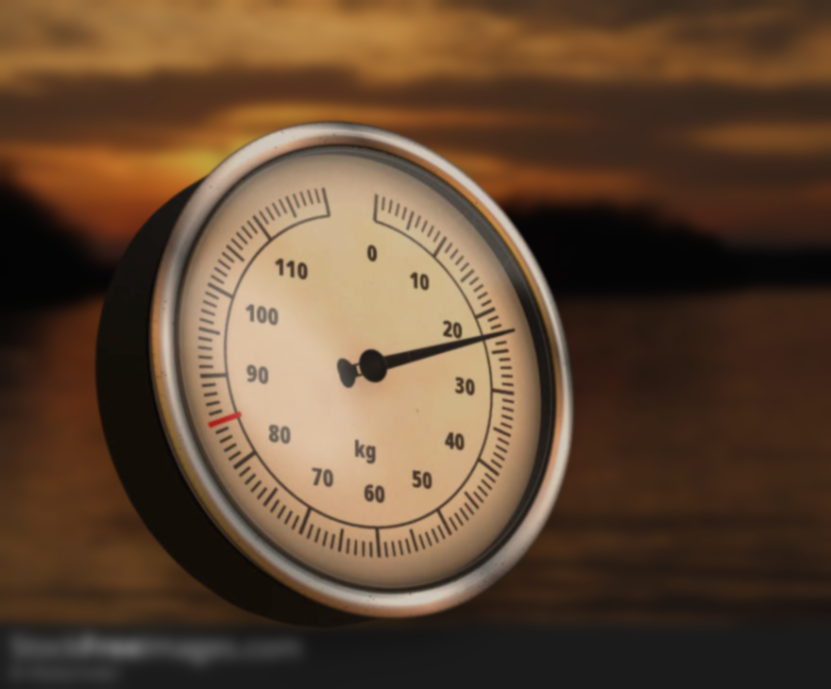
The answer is 23 (kg)
